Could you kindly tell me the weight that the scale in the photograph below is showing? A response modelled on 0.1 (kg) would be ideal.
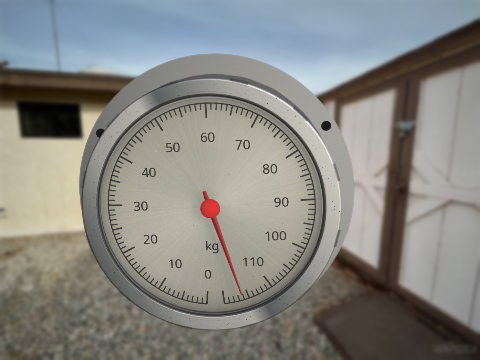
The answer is 116 (kg)
